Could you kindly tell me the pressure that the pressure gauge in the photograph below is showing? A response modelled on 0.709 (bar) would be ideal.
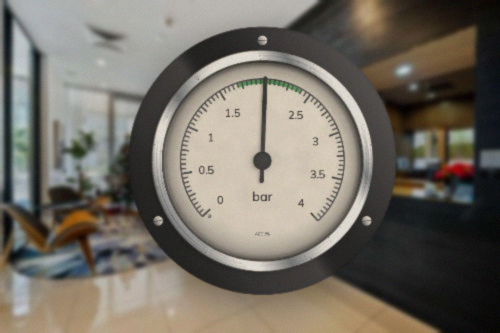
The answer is 2 (bar)
